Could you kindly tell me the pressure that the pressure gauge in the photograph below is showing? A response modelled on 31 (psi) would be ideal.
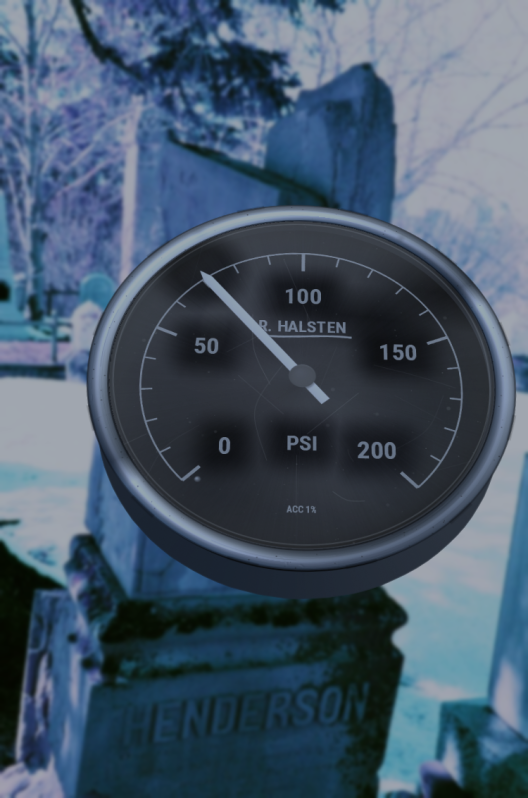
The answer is 70 (psi)
